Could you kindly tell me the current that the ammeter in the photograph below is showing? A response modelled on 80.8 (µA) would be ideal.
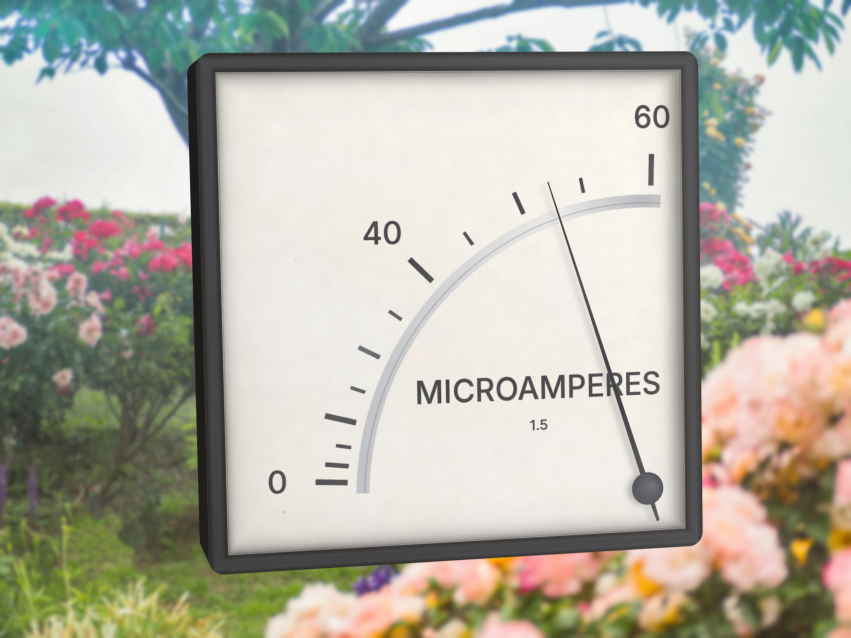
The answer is 52.5 (µA)
